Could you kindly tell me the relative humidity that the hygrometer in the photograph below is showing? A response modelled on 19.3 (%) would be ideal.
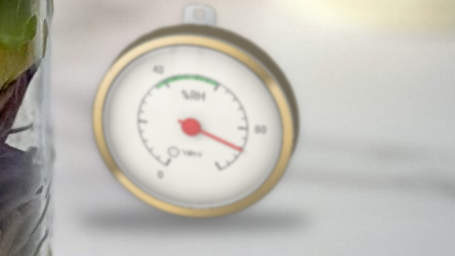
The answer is 88 (%)
